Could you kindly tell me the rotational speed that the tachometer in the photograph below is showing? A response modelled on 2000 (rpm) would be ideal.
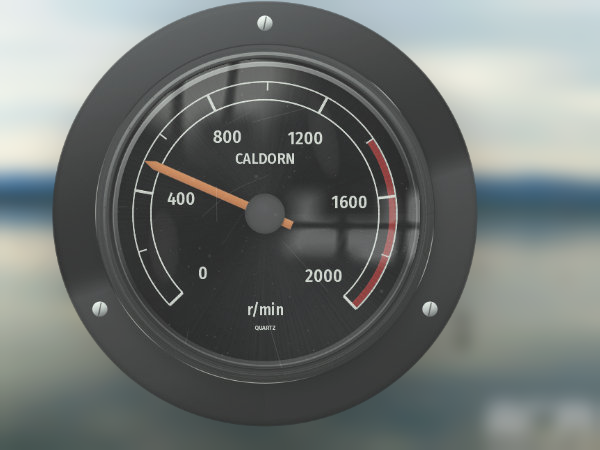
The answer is 500 (rpm)
